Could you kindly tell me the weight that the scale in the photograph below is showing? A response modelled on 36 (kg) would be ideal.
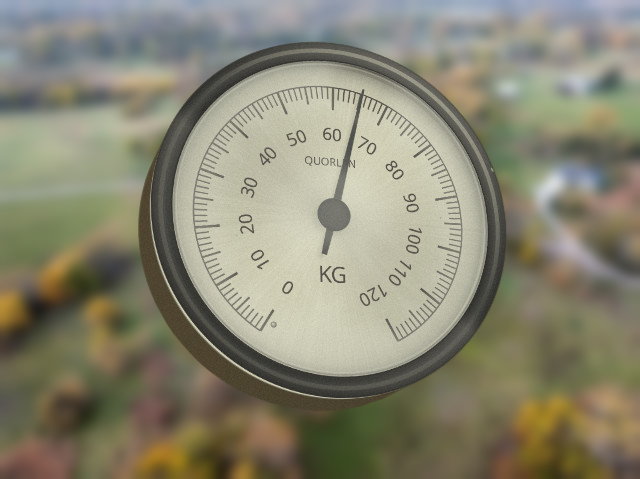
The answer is 65 (kg)
